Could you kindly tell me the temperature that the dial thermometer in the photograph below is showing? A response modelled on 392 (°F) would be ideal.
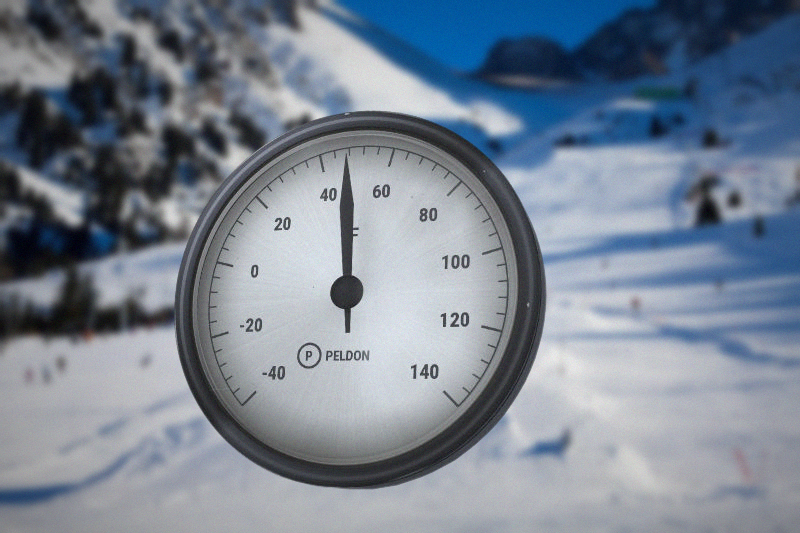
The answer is 48 (°F)
